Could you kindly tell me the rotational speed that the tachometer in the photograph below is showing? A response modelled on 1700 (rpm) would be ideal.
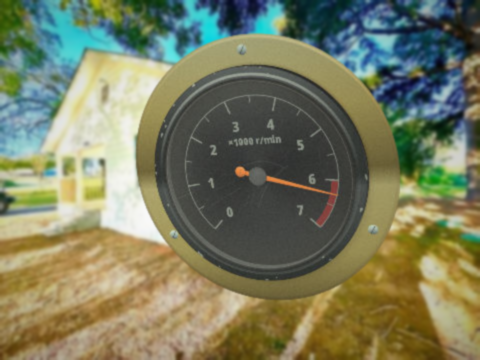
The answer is 6250 (rpm)
